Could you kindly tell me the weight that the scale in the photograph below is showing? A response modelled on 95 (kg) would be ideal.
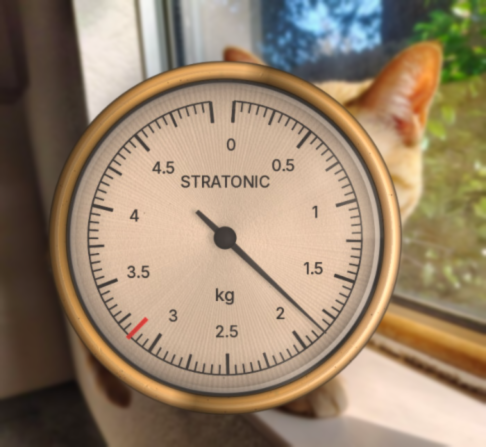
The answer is 1.85 (kg)
